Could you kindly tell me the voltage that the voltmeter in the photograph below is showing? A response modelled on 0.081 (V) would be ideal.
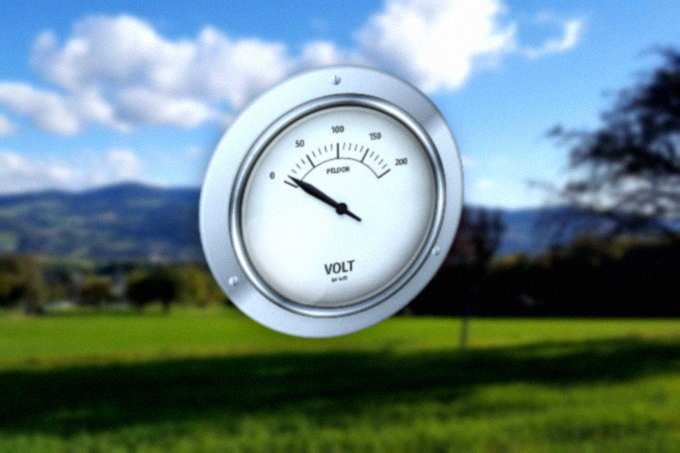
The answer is 10 (V)
